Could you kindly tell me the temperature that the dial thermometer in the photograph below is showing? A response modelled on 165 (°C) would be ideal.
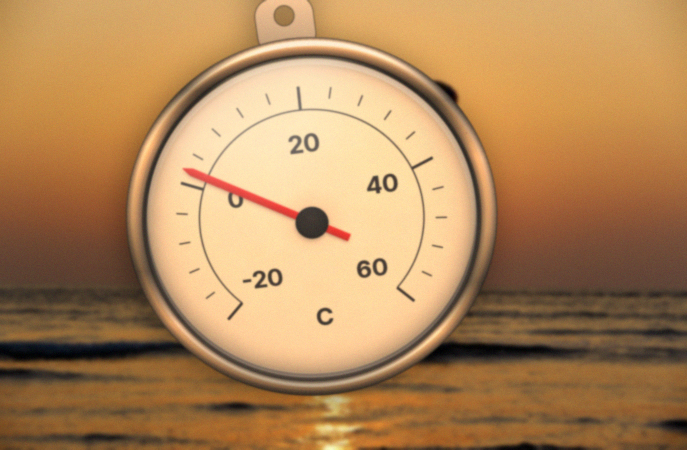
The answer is 2 (°C)
